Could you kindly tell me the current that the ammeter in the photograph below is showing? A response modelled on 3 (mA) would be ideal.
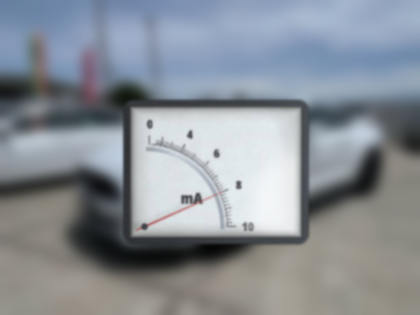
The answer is 8 (mA)
